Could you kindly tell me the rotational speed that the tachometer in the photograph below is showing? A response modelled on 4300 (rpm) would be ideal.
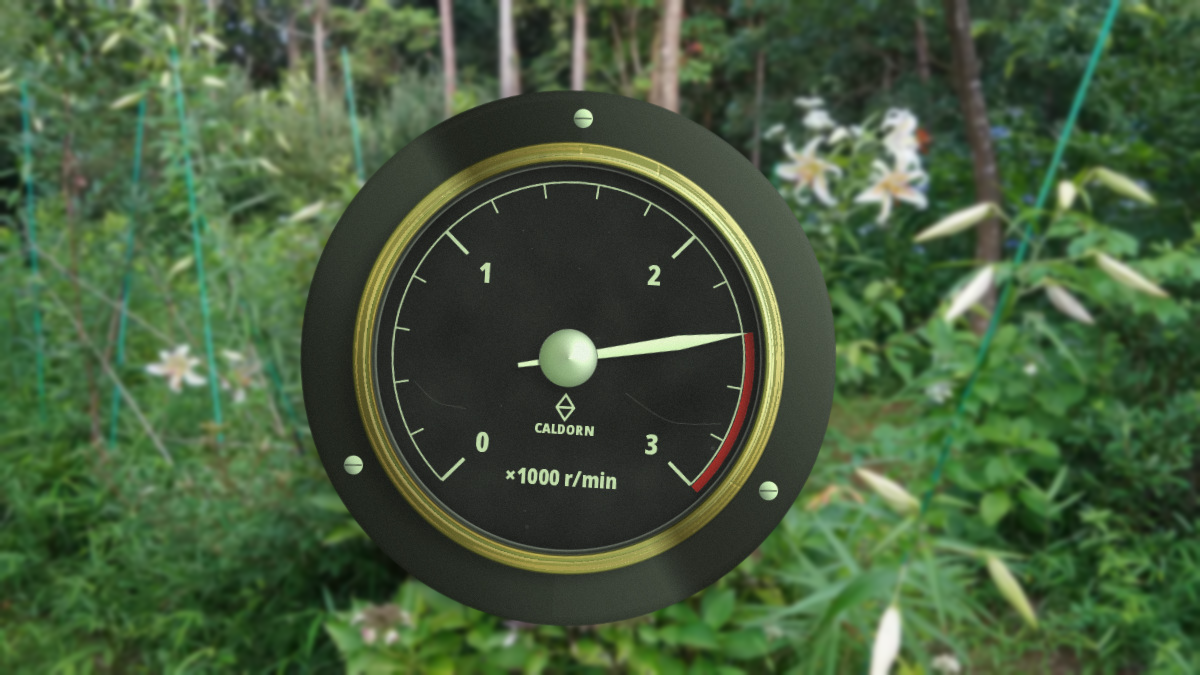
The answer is 2400 (rpm)
